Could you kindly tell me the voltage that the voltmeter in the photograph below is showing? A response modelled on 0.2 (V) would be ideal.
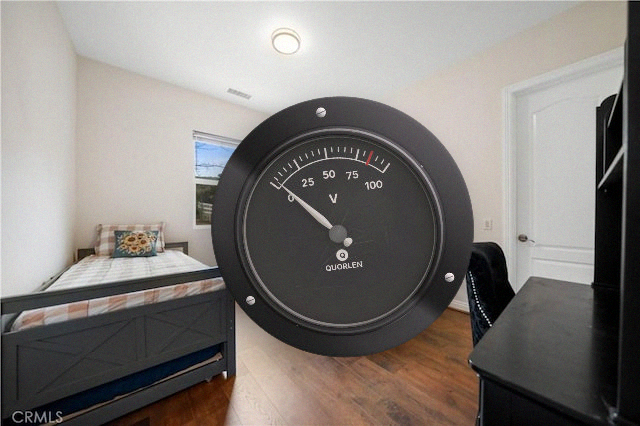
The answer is 5 (V)
